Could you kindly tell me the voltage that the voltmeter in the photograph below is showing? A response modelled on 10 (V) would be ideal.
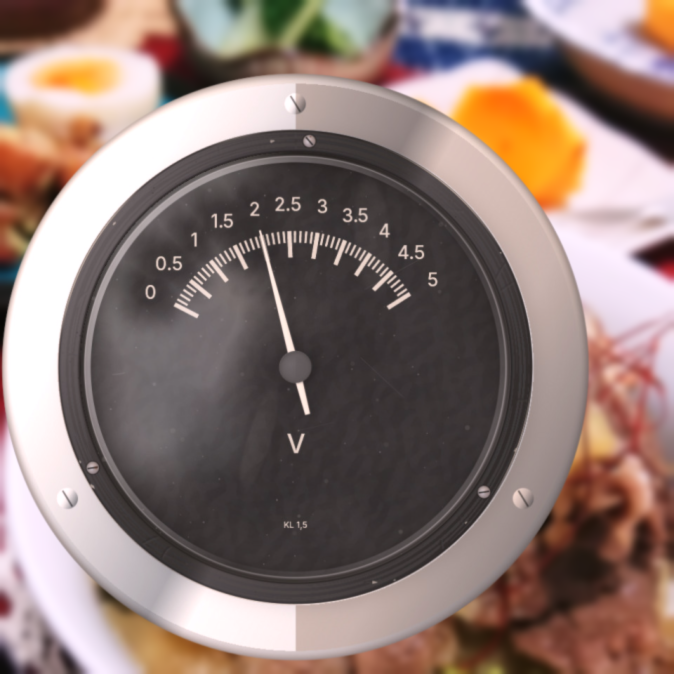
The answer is 2 (V)
